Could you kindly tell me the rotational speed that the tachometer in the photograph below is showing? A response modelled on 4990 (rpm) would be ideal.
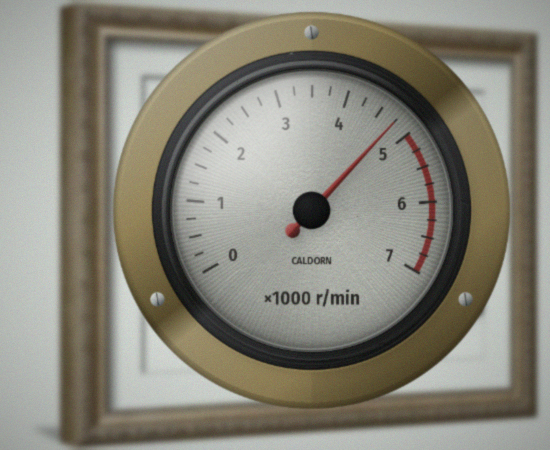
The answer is 4750 (rpm)
